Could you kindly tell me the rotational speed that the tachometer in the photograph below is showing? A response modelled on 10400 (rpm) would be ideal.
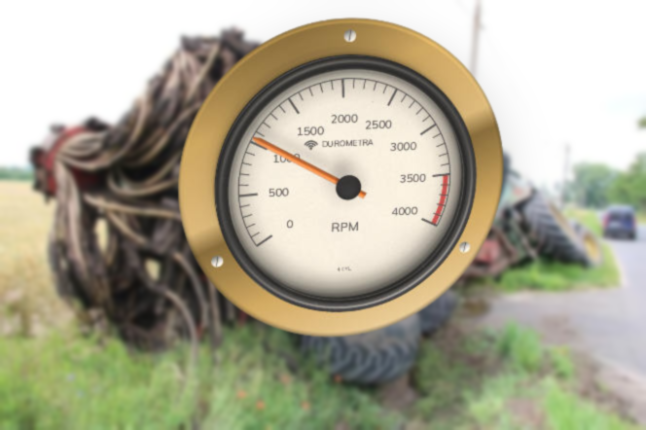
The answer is 1050 (rpm)
